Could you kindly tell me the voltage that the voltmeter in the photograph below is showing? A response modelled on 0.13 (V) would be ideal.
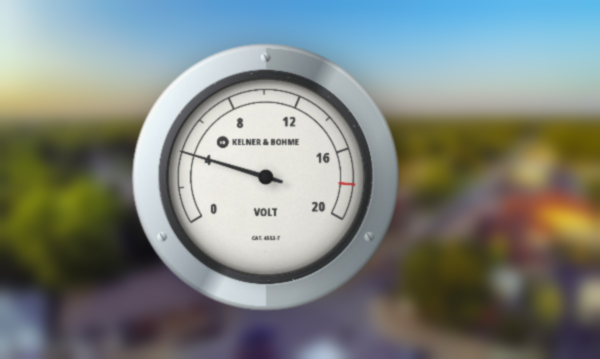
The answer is 4 (V)
